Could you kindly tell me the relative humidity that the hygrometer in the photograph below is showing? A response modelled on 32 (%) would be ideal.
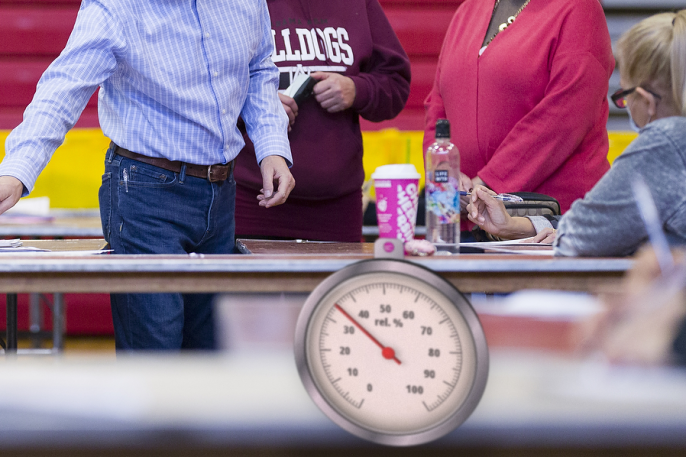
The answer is 35 (%)
